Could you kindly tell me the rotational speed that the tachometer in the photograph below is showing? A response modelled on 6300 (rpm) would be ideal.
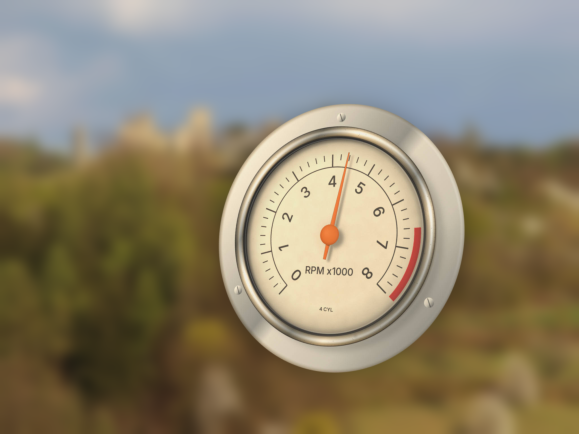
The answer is 4400 (rpm)
